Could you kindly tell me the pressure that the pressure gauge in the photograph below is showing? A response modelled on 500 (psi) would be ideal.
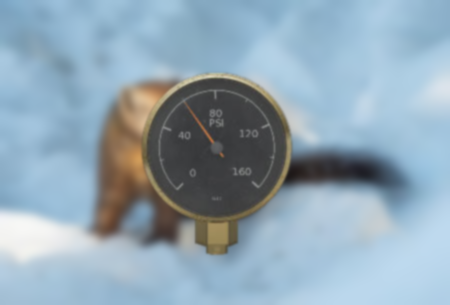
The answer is 60 (psi)
